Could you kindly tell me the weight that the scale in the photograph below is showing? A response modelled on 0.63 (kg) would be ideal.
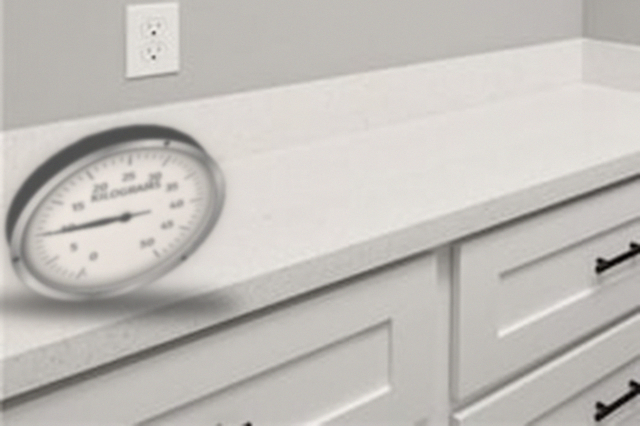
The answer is 10 (kg)
